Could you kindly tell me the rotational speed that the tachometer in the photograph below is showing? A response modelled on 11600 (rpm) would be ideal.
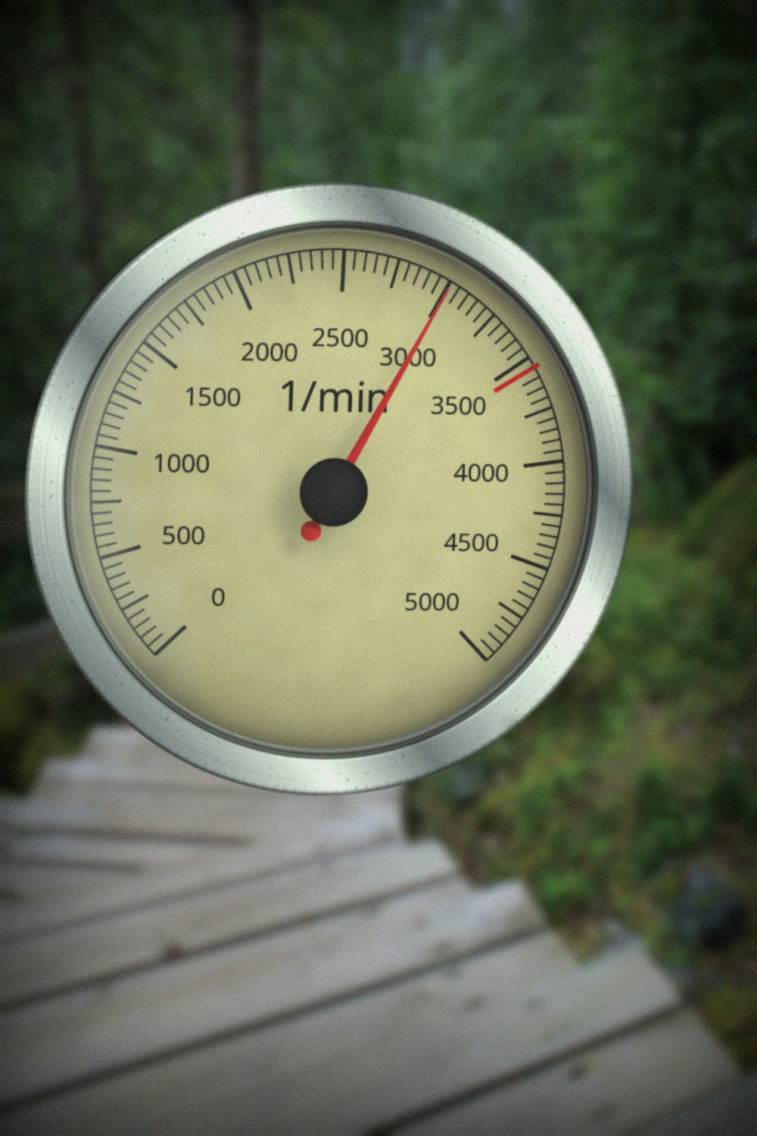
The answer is 3000 (rpm)
